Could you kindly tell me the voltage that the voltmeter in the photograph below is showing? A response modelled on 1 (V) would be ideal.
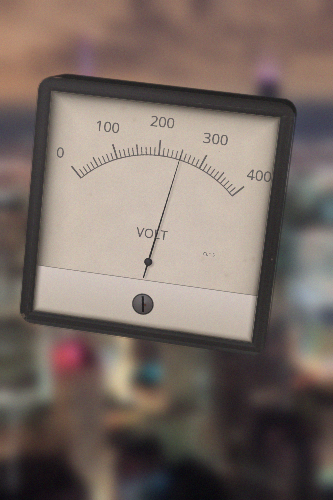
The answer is 250 (V)
